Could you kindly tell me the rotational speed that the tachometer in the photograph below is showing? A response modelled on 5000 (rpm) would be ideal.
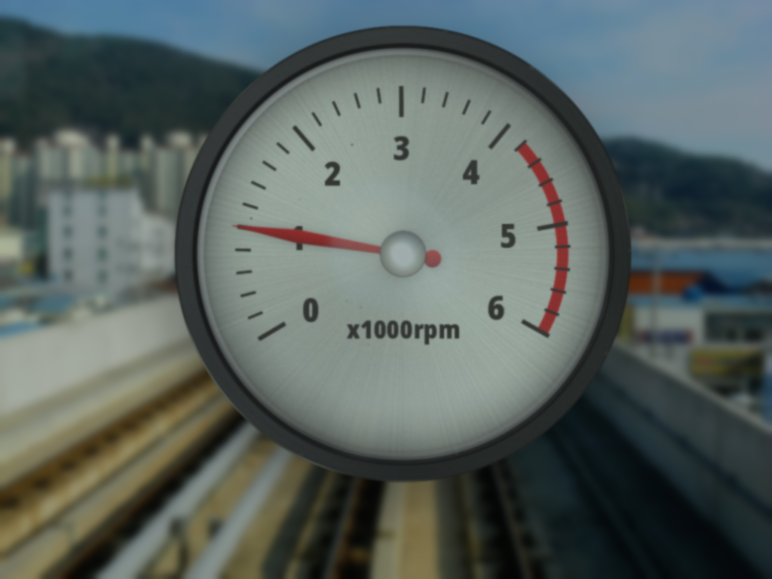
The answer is 1000 (rpm)
